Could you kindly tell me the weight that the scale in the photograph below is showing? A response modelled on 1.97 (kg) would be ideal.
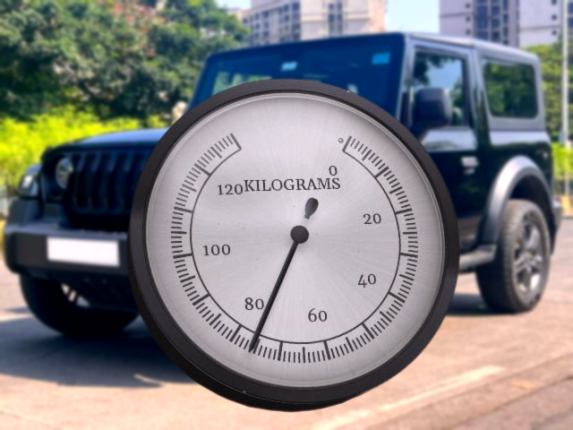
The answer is 76 (kg)
